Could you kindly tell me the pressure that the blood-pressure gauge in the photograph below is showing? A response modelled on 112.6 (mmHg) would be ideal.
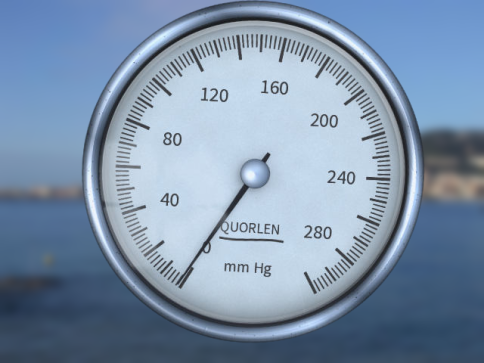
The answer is 2 (mmHg)
